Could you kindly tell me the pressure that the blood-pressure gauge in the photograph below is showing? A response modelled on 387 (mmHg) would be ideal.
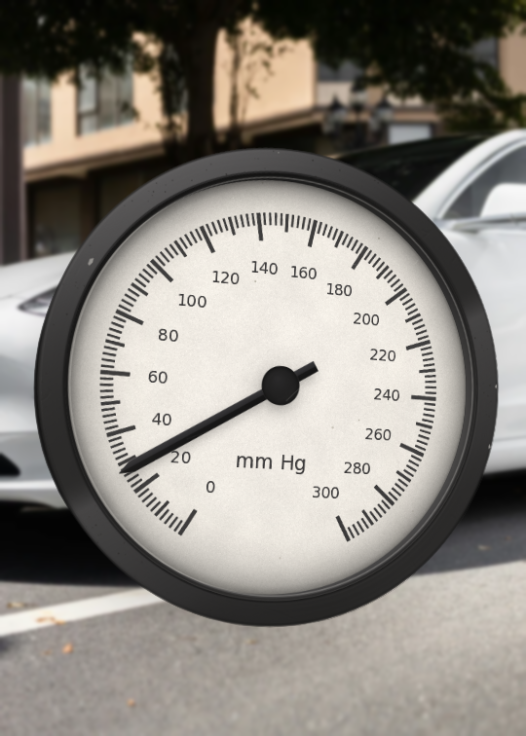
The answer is 28 (mmHg)
